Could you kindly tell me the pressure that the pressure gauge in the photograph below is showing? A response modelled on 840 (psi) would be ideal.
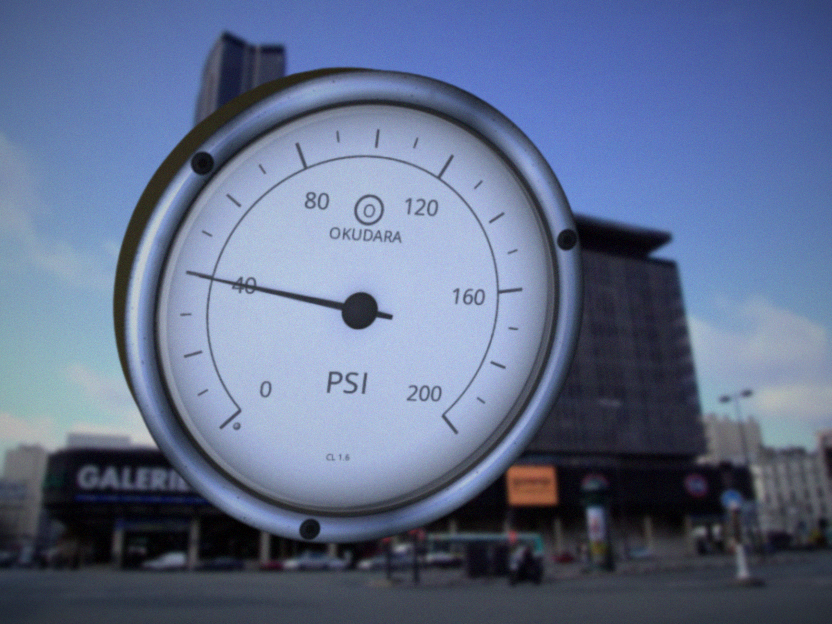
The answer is 40 (psi)
